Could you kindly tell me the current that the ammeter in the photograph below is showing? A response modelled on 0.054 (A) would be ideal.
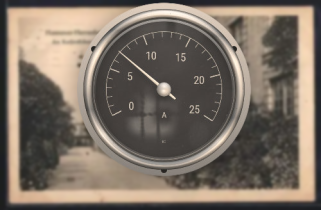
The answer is 7 (A)
